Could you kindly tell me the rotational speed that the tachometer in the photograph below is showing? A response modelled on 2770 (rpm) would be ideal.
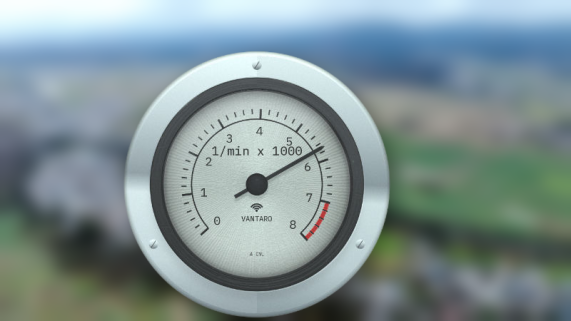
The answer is 5700 (rpm)
